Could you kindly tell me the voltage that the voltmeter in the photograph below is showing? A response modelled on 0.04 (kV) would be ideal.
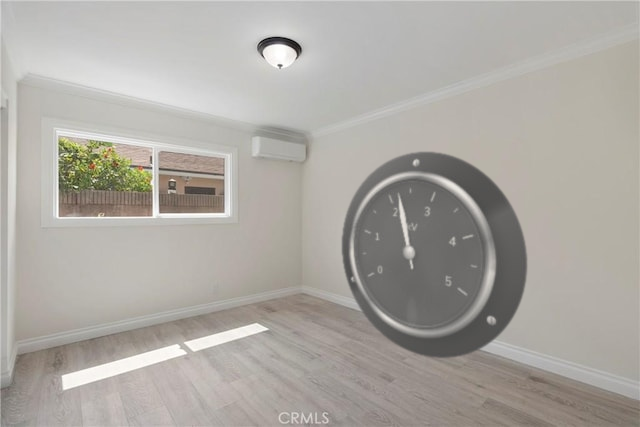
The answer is 2.25 (kV)
